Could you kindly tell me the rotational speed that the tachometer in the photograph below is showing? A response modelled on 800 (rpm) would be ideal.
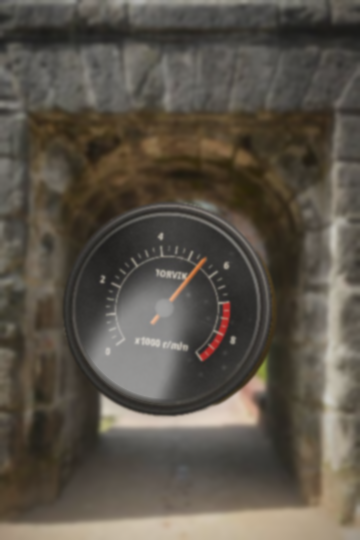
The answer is 5500 (rpm)
